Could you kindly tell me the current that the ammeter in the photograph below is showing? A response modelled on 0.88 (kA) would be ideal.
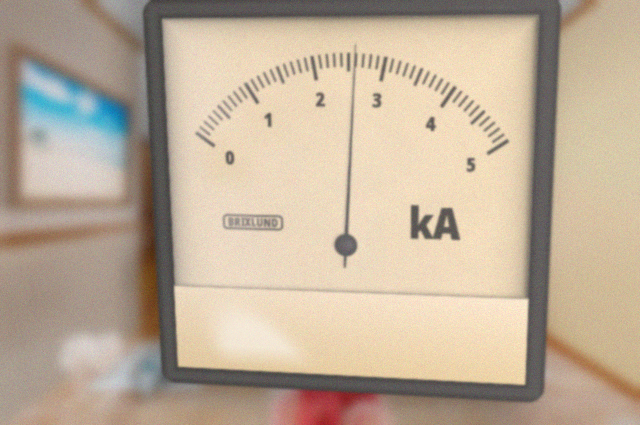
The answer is 2.6 (kA)
